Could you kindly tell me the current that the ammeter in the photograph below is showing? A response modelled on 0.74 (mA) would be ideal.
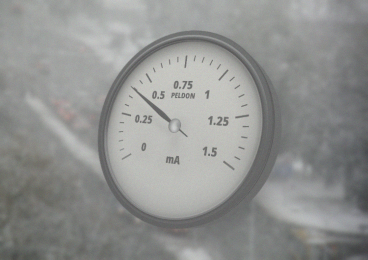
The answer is 0.4 (mA)
